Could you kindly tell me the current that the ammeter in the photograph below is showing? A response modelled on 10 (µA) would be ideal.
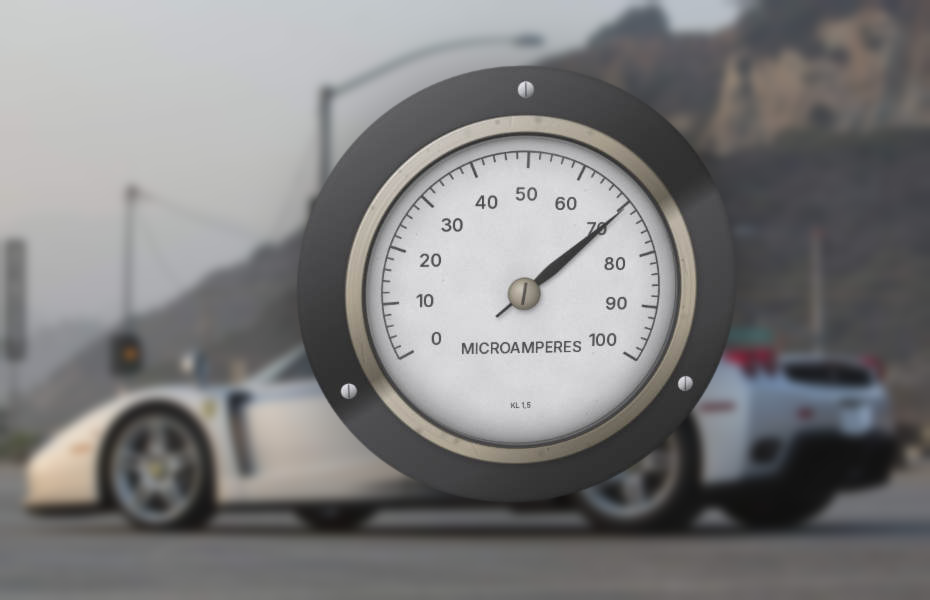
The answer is 70 (µA)
